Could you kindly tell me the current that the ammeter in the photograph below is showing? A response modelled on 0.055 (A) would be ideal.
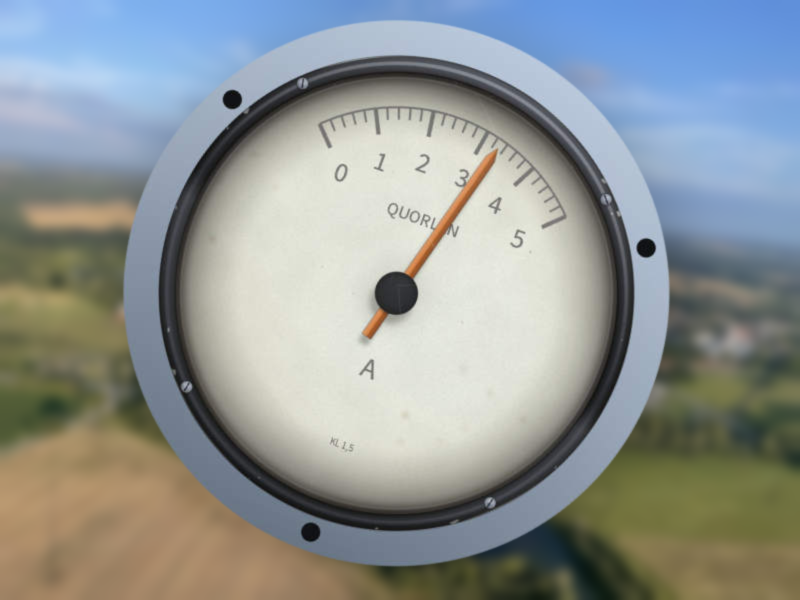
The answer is 3.3 (A)
